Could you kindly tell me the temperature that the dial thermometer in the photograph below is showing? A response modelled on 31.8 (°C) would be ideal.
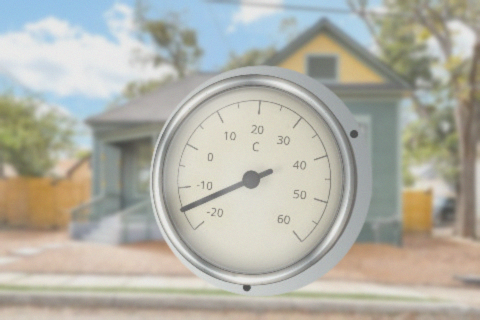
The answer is -15 (°C)
